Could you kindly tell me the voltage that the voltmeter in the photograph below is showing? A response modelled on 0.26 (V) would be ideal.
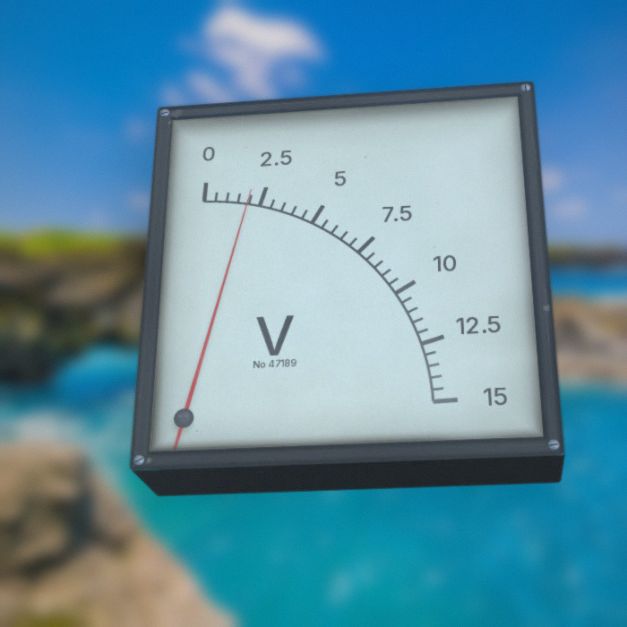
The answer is 2 (V)
